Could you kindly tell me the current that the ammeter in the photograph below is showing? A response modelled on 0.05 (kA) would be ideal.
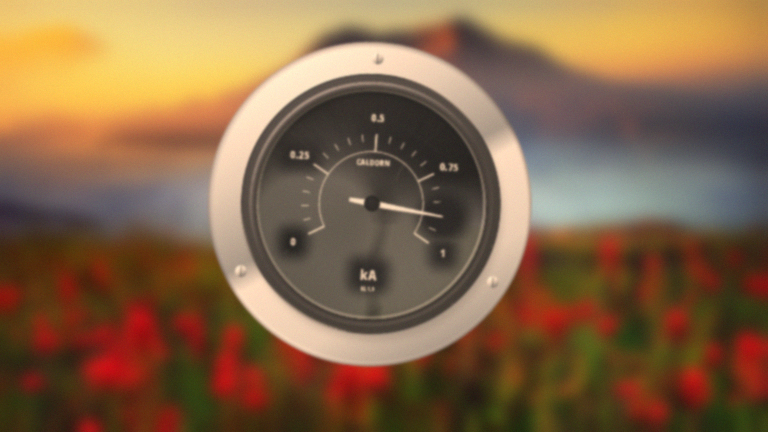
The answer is 0.9 (kA)
